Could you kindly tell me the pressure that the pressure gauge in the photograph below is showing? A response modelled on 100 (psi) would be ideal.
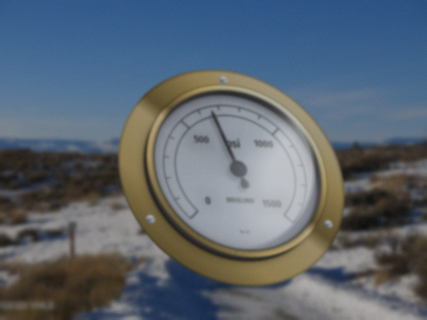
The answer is 650 (psi)
